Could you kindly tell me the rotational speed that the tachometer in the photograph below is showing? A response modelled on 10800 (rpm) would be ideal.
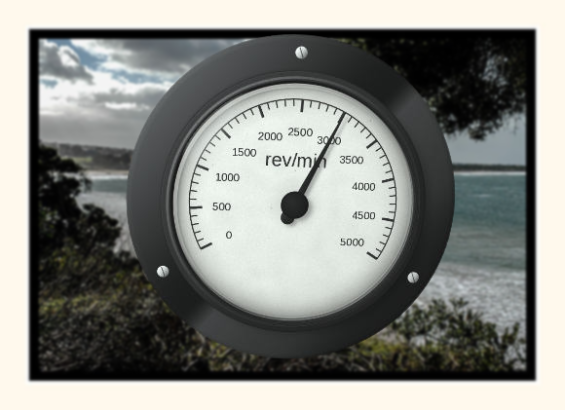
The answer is 3000 (rpm)
